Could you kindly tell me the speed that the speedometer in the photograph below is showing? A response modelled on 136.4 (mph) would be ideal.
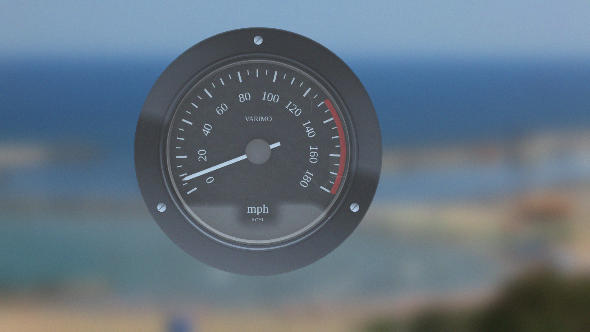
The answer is 7.5 (mph)
